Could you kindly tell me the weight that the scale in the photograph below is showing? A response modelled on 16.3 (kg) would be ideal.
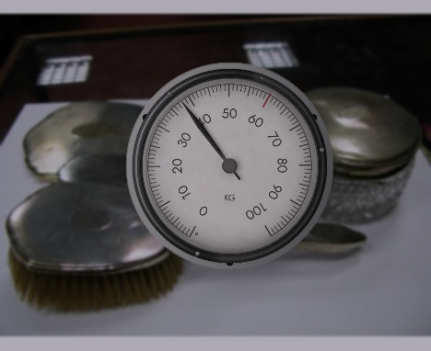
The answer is 38 (kg)
